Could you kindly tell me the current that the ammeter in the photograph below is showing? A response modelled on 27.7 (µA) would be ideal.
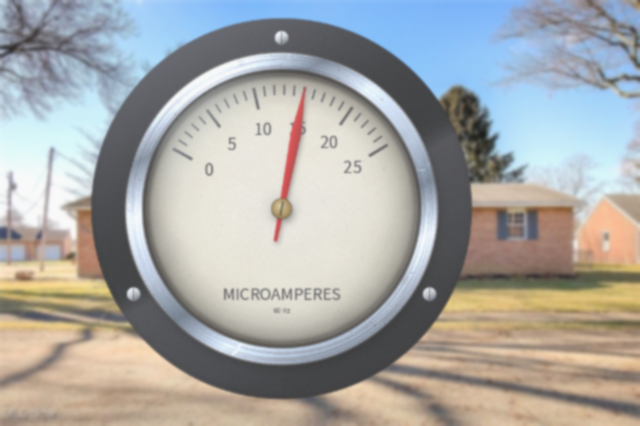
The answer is 15 (µA)
